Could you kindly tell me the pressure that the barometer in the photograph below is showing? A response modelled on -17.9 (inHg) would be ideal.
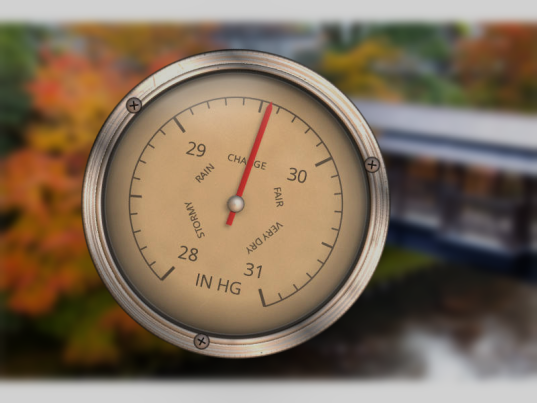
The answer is 29.55 (inHg)
